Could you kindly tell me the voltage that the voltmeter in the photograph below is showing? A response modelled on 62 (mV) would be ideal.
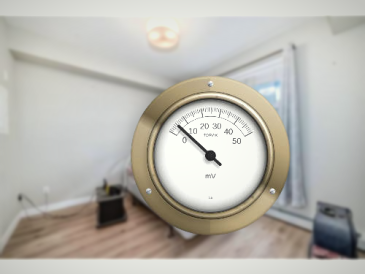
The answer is 5 (mV)
